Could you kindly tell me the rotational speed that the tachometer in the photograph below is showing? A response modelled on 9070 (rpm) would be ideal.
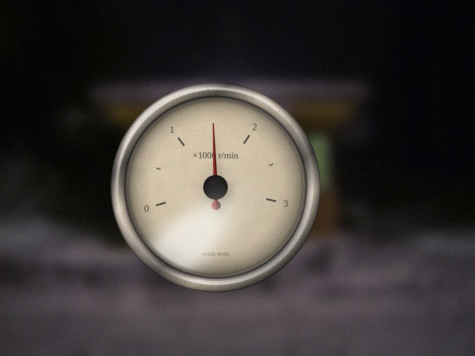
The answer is 1500 (rpm)
